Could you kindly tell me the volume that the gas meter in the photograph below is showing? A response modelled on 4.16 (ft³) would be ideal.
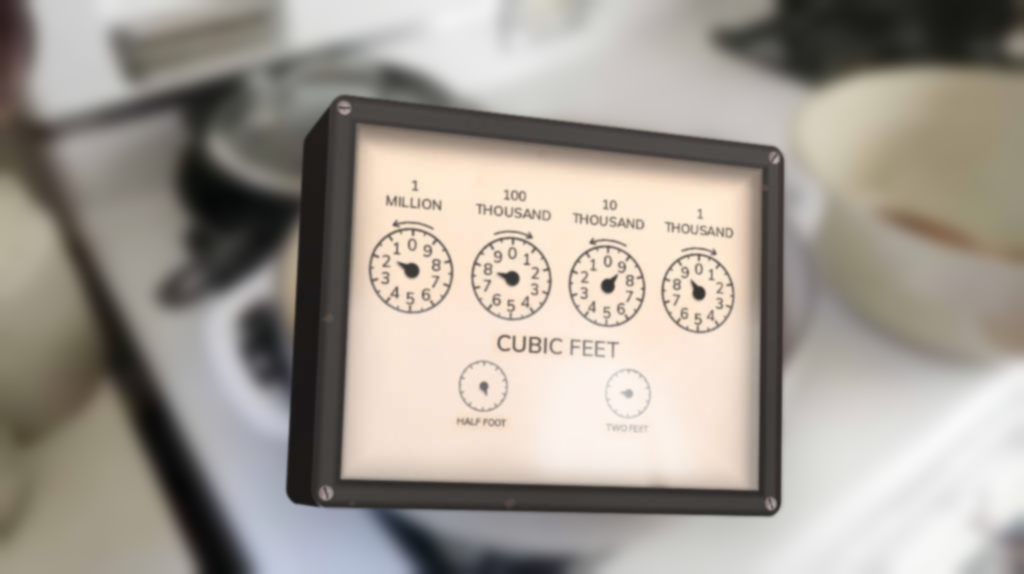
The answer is 178900 (ft³)
